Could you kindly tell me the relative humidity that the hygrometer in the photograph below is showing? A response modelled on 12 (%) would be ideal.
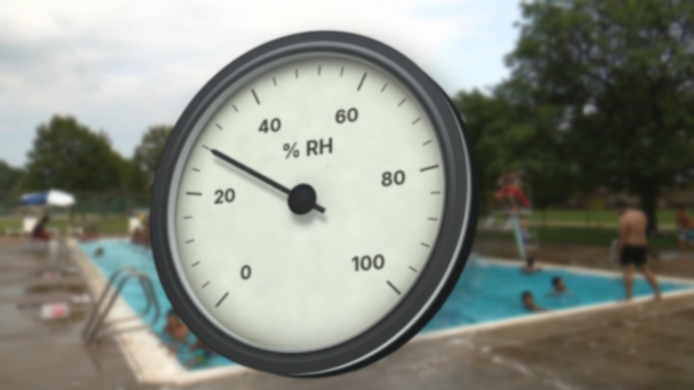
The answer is 28 (%)
